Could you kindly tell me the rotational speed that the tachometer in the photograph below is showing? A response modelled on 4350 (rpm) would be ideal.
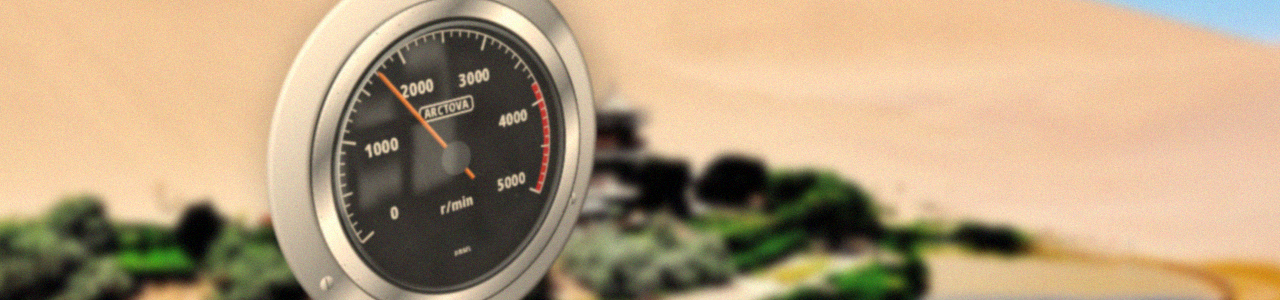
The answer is 1700 (rpm)
